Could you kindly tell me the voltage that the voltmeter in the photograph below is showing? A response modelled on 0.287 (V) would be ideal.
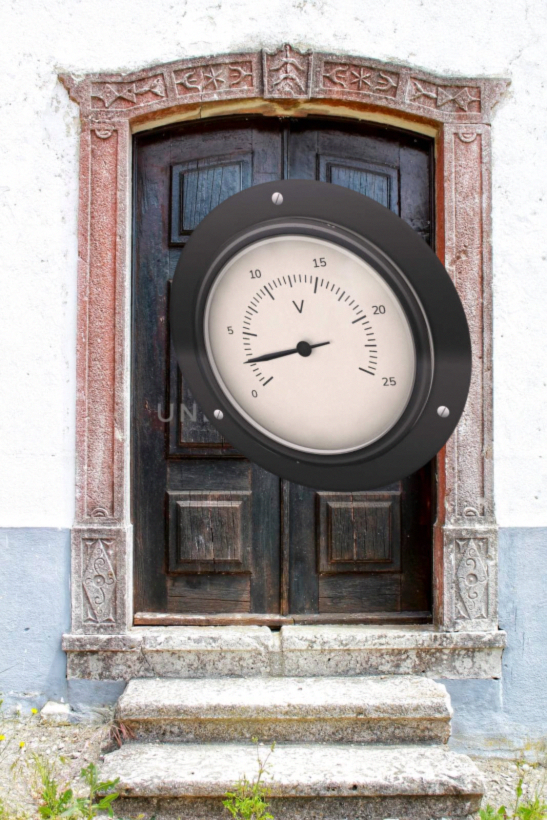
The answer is 2.5 (V)
